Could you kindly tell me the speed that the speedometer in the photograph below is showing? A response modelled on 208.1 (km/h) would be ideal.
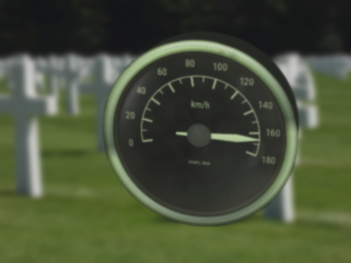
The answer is 165 (km/h)
